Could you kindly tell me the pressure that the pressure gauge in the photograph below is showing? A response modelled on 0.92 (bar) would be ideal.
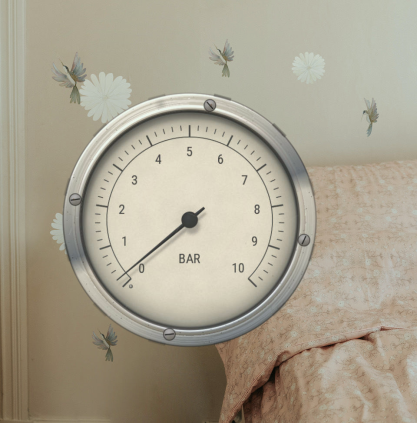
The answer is 0.2 (bar)
